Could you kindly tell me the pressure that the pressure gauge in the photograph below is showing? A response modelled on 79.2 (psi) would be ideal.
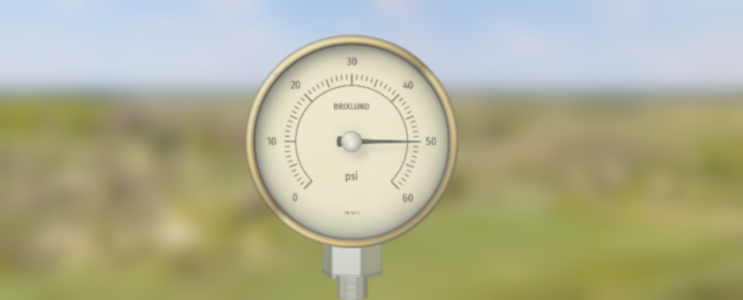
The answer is 50 (psi)
